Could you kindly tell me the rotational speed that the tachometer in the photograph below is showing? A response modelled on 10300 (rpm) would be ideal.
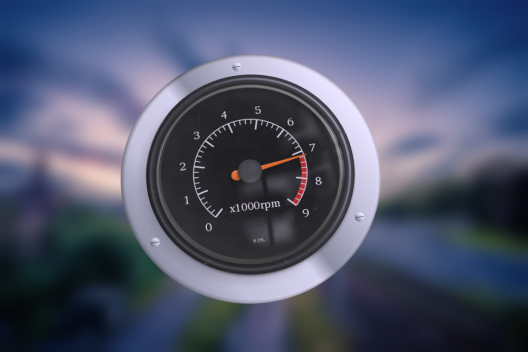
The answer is 7200 (rpm)
